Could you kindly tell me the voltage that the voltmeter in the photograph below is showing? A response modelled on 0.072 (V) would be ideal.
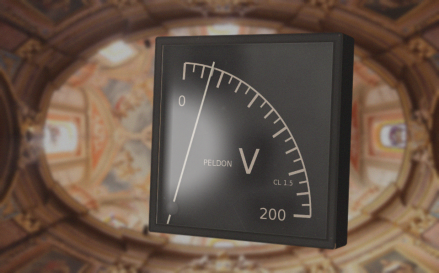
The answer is 30 (V)
